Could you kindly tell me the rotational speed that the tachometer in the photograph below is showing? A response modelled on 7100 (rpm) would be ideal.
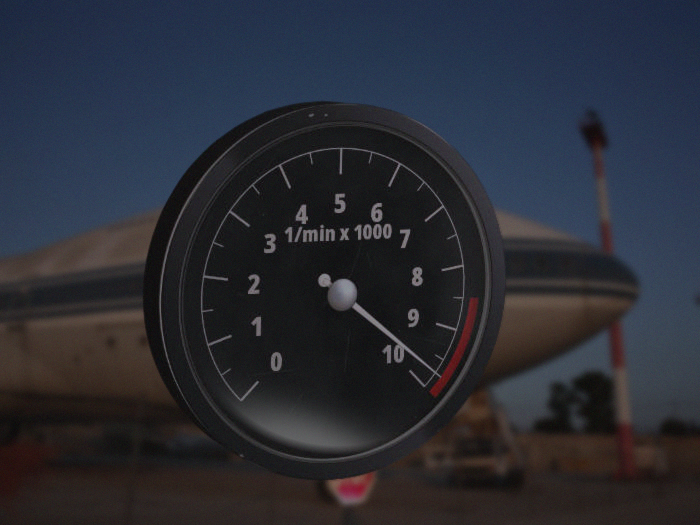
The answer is 9750 (rpm)
